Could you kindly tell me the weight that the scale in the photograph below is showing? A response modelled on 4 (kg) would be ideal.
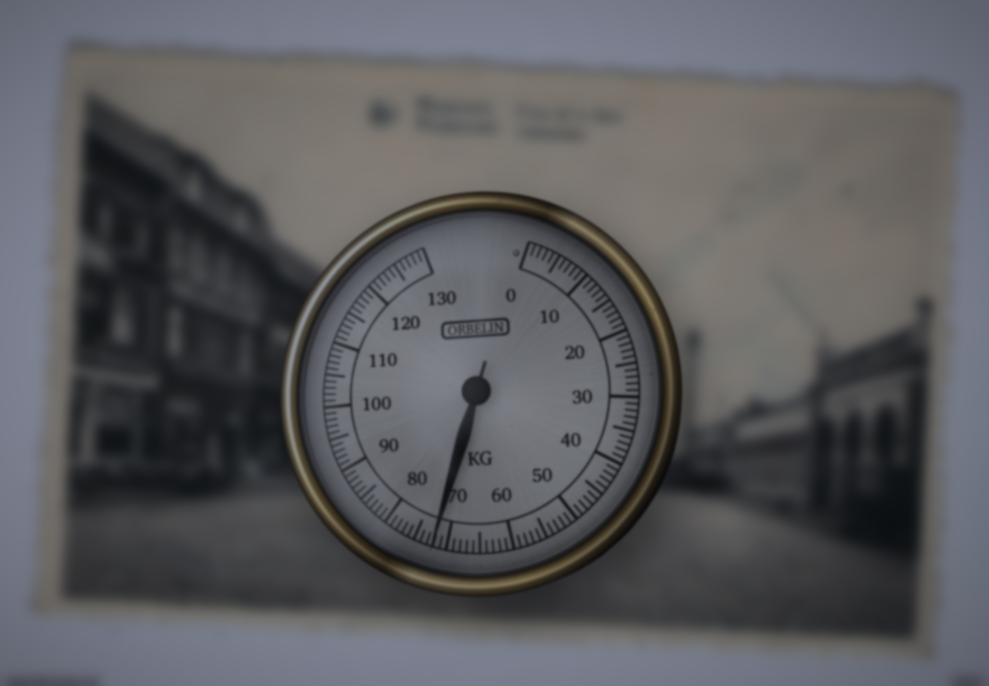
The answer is 72 (kg)
